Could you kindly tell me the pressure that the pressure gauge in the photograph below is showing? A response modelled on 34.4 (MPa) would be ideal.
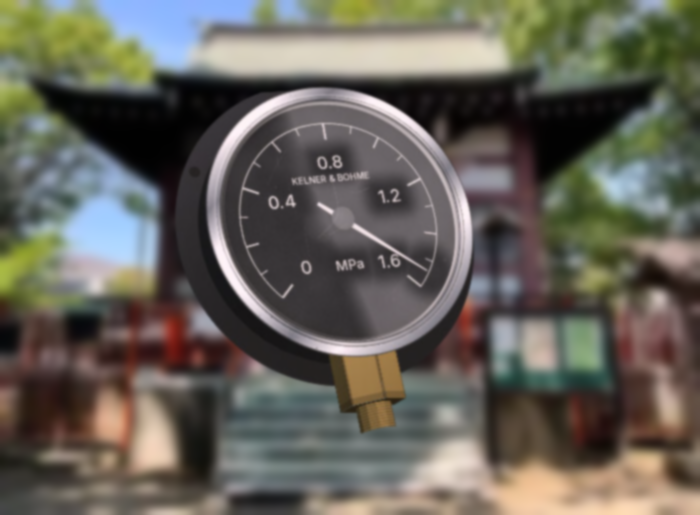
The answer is 1.55 (MPa)
